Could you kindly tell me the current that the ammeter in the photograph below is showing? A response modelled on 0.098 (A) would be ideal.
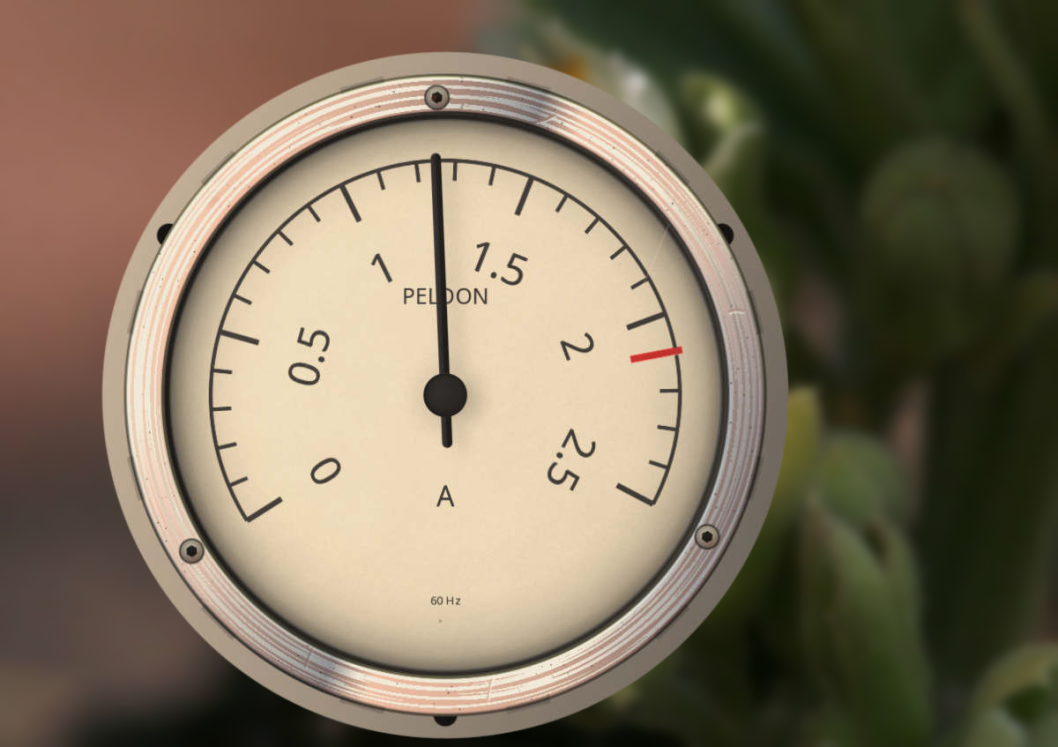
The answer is 1.25 (A)
